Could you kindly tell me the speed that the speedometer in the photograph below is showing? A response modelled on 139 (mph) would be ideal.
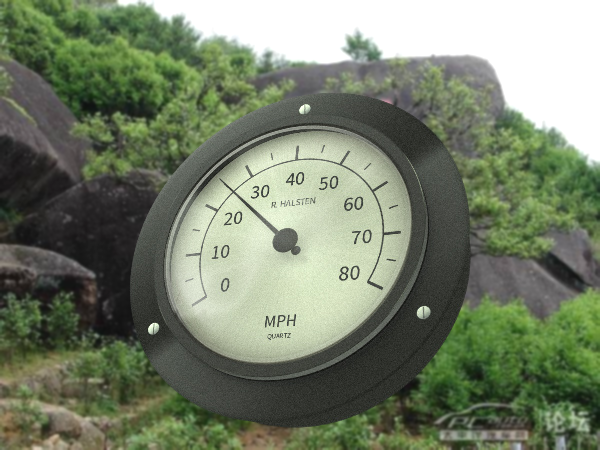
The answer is 25 (mph)
